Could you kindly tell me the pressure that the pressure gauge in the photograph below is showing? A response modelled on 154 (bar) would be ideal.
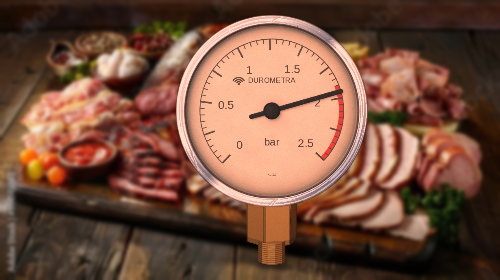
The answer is 1.95 (bar)
